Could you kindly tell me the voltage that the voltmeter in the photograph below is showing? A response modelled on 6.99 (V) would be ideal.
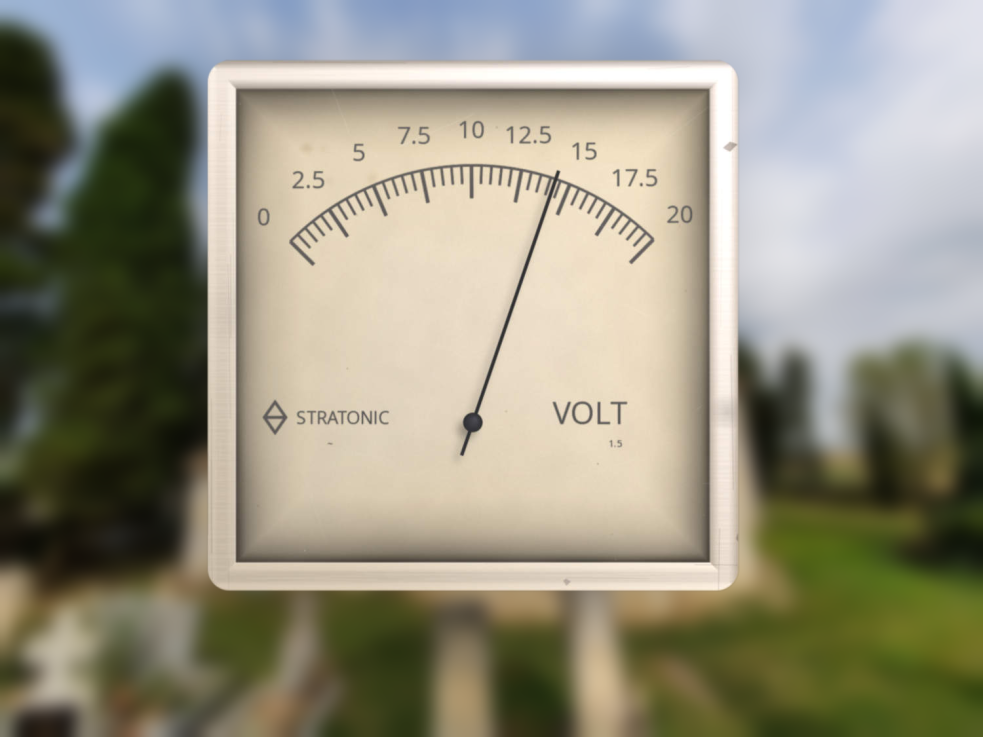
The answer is 14.25 (V)
